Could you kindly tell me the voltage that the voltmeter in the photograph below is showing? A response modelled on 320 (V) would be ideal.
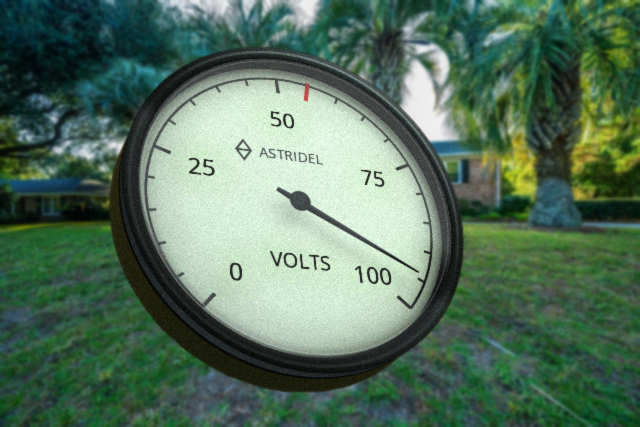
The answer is 95 (V)
